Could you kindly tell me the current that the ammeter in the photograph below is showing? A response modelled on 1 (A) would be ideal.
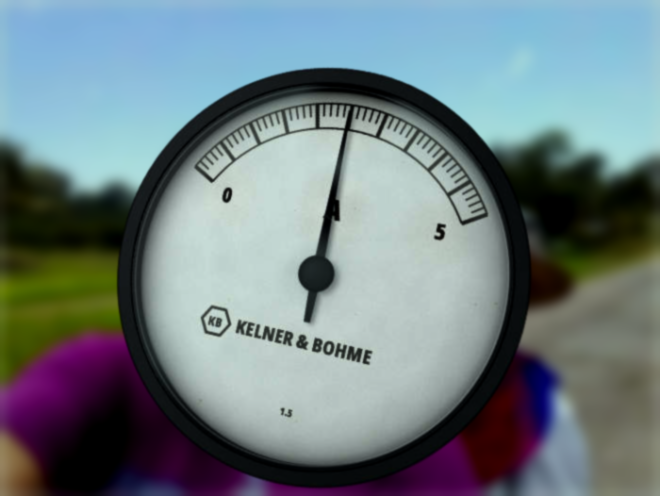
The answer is 2.5 (A)
